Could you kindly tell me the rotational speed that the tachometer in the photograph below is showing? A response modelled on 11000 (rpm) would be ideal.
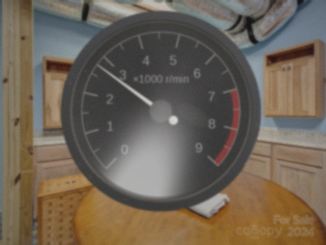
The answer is 2750 (rpm)
